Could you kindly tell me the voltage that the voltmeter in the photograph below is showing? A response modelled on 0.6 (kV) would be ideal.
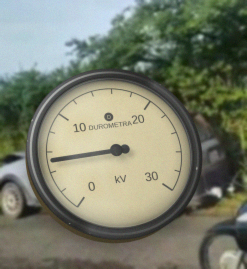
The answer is 5 (kV)
